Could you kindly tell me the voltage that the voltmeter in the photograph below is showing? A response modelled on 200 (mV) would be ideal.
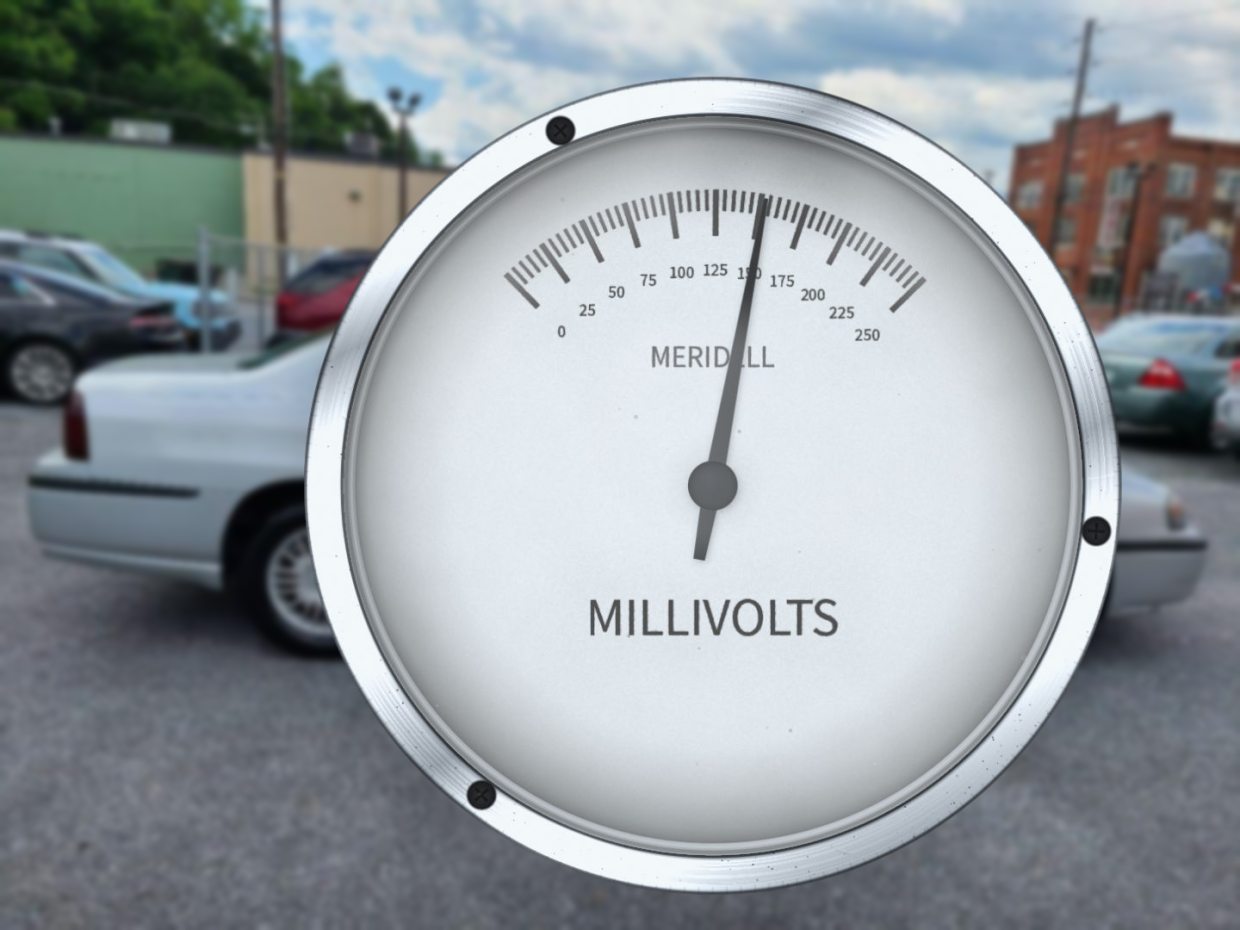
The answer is 152.5 (mV)
